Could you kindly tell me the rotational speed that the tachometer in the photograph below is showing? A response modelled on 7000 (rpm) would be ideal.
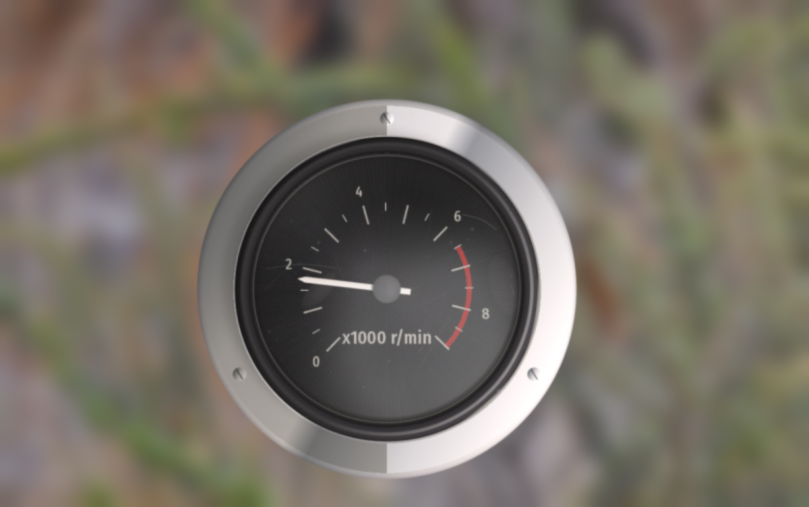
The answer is 1750 (rpm)
